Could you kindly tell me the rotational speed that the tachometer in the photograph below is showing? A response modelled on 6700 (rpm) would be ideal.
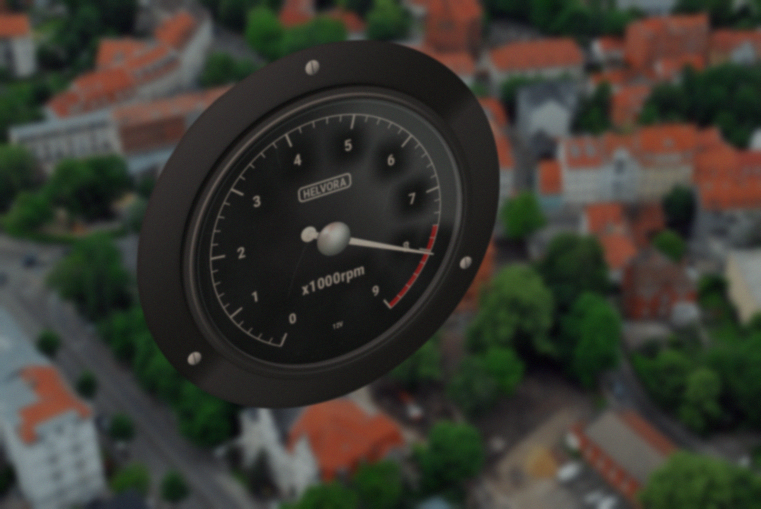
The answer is 8000 (rpm)
